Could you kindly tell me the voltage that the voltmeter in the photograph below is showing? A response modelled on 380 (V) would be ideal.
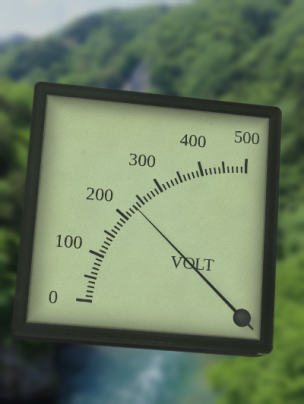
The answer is 230 (V)
